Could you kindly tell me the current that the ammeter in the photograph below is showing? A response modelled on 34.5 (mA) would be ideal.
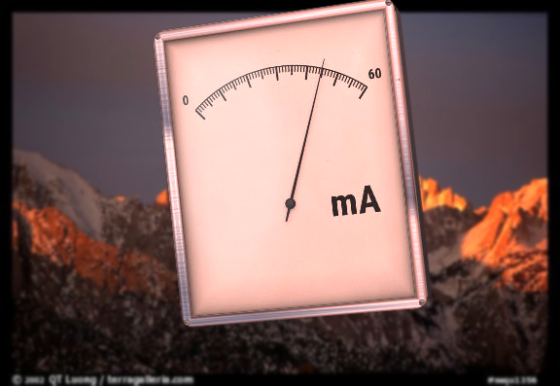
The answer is 45 (mA)
